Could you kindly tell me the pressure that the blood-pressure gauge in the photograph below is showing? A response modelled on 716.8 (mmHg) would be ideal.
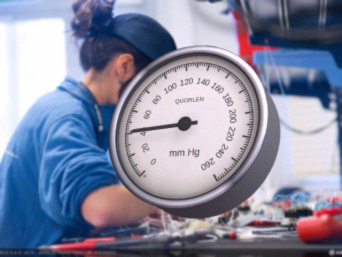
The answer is 40 (mmHg)
